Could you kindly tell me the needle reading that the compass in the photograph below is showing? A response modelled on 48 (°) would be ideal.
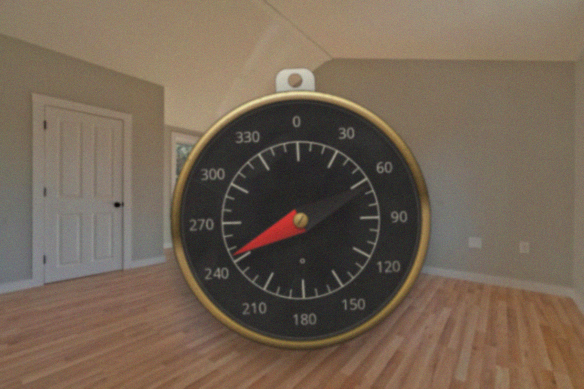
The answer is 245 (°)
